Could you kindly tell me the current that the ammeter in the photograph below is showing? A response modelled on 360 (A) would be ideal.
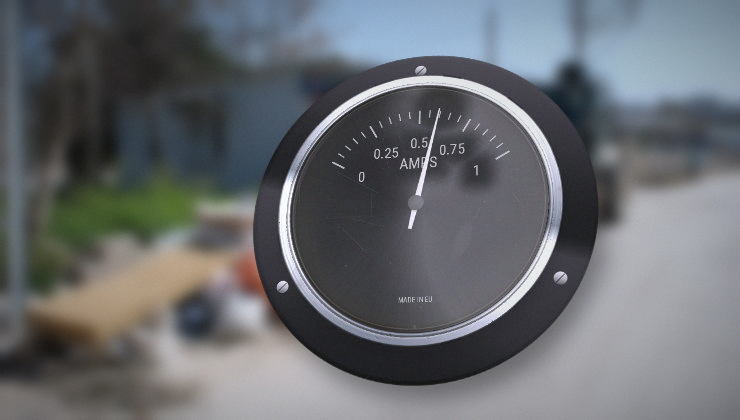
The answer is 0.6 (A)
